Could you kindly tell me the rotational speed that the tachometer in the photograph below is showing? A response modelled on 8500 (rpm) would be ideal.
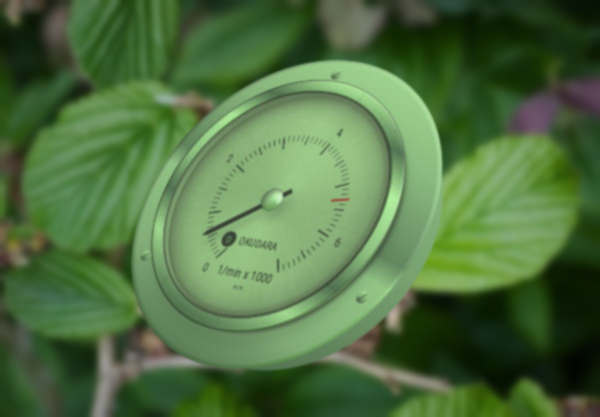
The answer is 500 (rpm)
